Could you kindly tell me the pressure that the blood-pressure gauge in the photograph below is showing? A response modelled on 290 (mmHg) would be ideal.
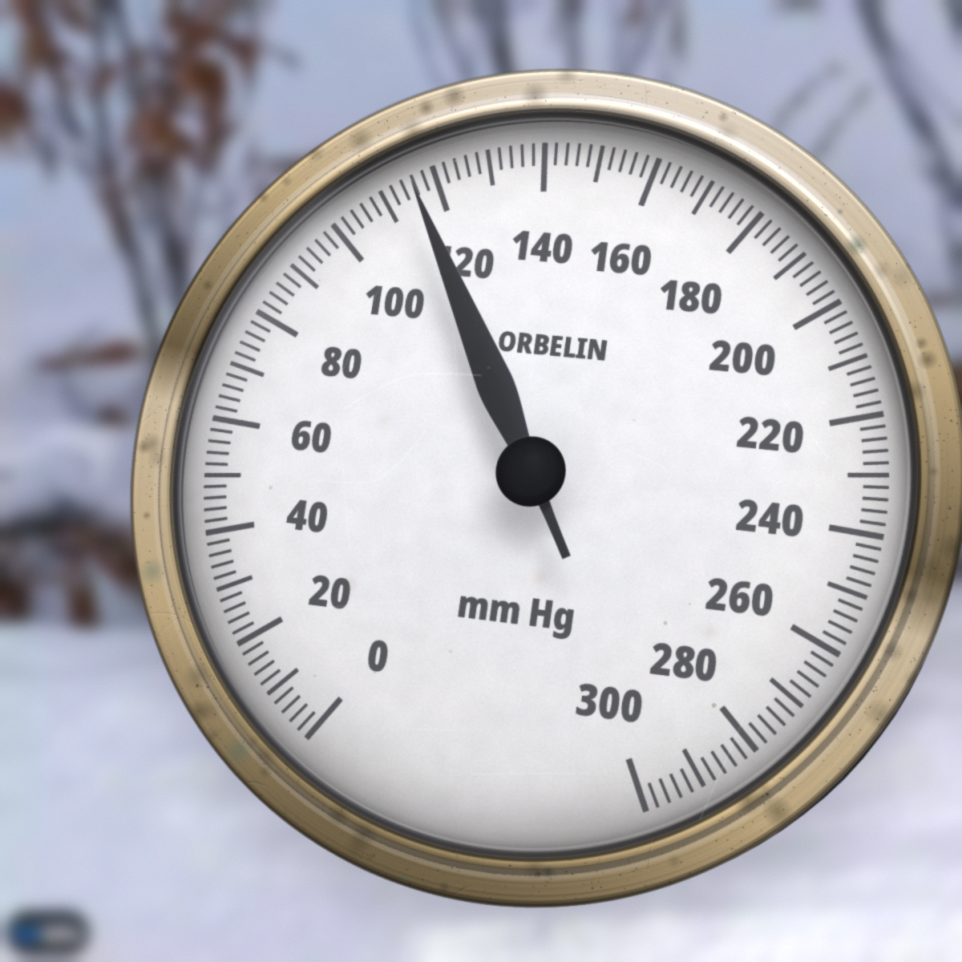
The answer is 116 (mmHg)
